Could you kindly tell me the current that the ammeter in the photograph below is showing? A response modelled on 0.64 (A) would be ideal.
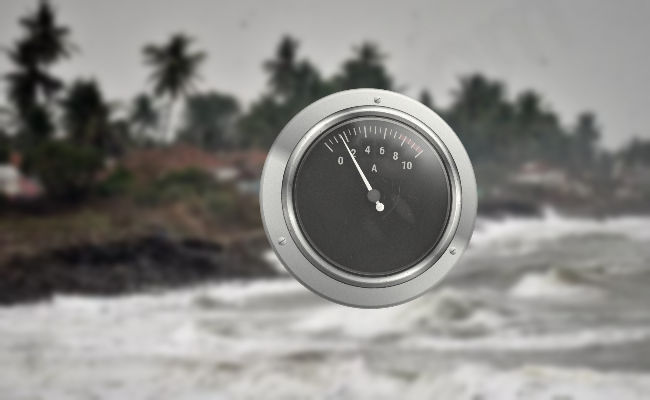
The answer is 1.5 (A)
